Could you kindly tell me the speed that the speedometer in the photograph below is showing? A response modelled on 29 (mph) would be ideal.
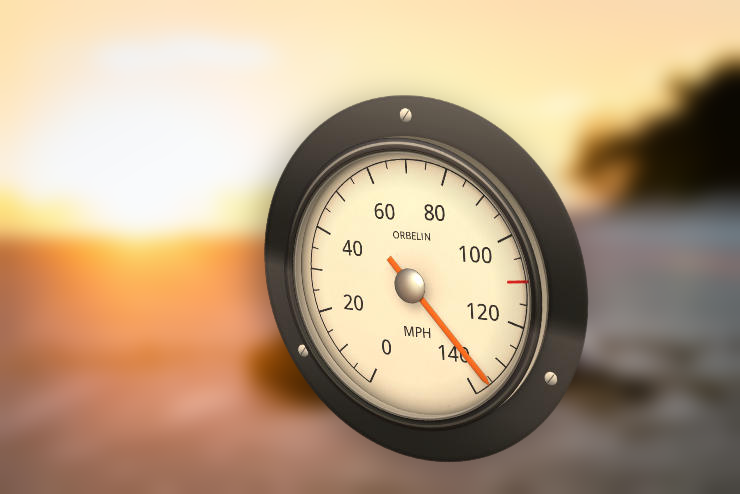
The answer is 135 (mph)
